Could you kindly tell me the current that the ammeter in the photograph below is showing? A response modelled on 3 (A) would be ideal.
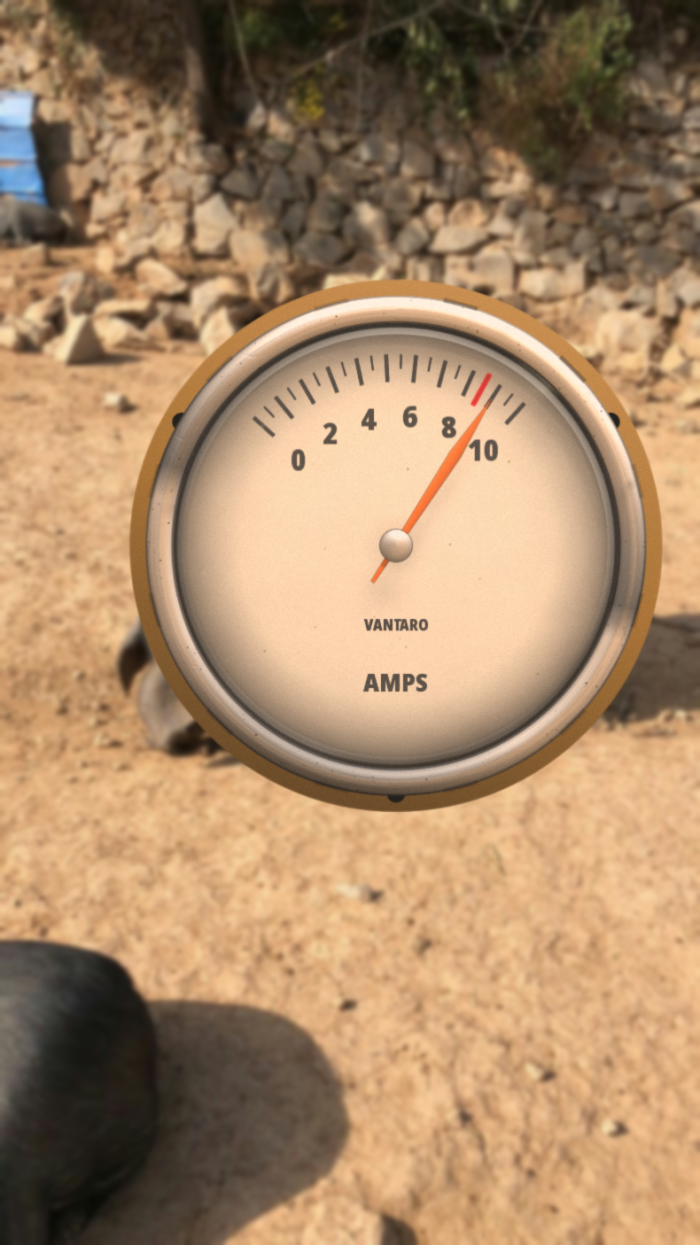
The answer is 9 (A)
